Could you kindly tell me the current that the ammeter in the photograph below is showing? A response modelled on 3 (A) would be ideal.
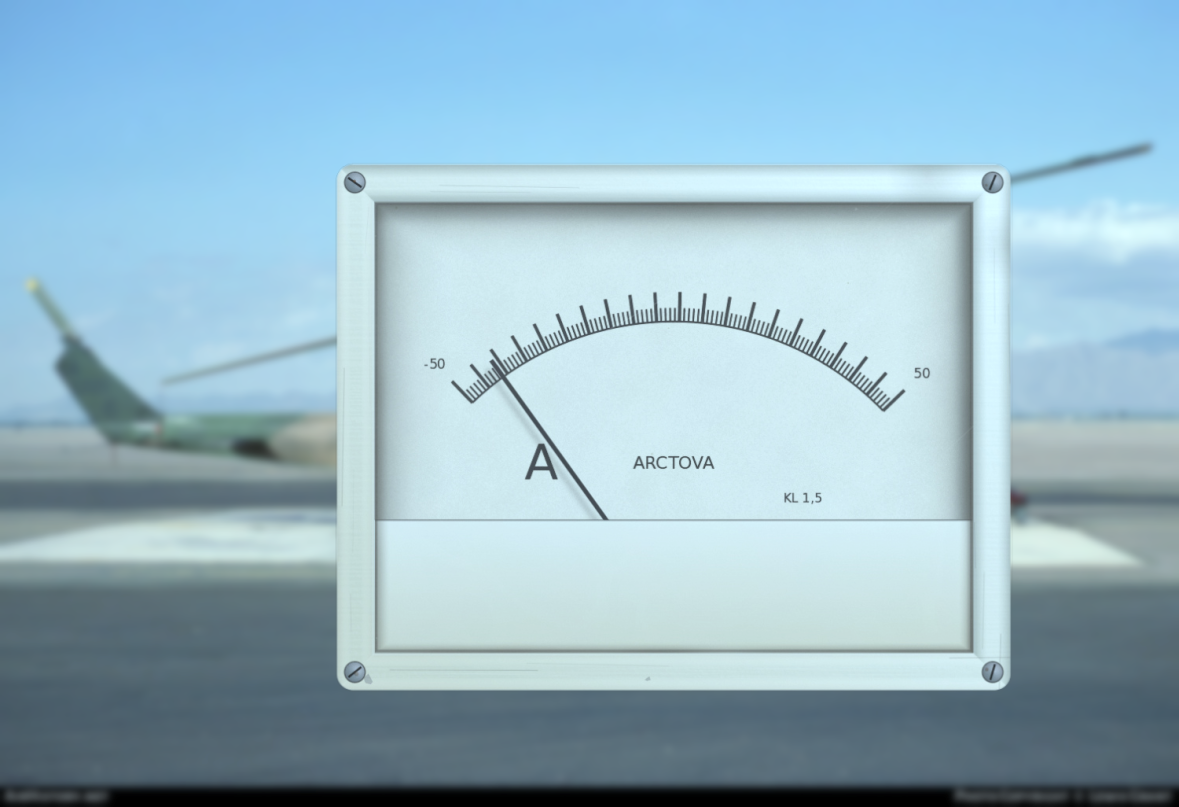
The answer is -41 (A)
